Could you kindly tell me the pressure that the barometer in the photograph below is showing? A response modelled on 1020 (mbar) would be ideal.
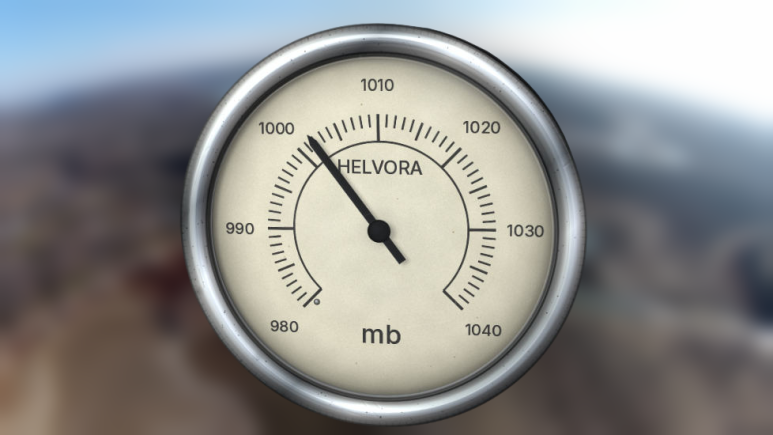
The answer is 1002 (mbar)
